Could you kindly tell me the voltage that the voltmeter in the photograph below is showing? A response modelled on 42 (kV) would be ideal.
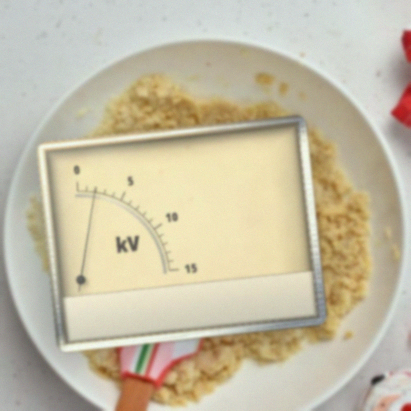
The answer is 2 (kV)
